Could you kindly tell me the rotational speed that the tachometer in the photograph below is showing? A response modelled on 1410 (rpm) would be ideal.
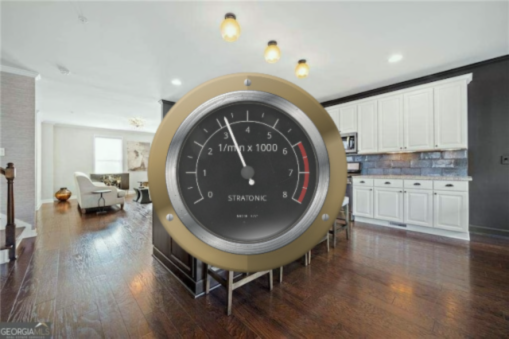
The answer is 3250 (rpm)
